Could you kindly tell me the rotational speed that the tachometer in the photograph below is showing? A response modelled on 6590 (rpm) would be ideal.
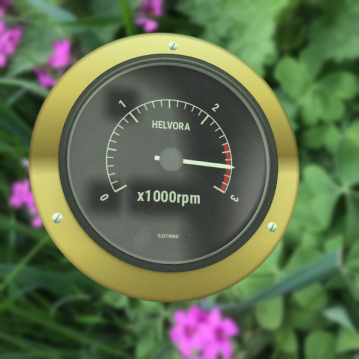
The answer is 2700 (rpm)
